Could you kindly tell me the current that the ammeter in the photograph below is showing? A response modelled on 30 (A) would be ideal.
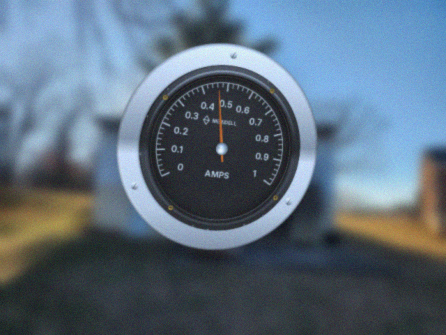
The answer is 0.46 (A)
